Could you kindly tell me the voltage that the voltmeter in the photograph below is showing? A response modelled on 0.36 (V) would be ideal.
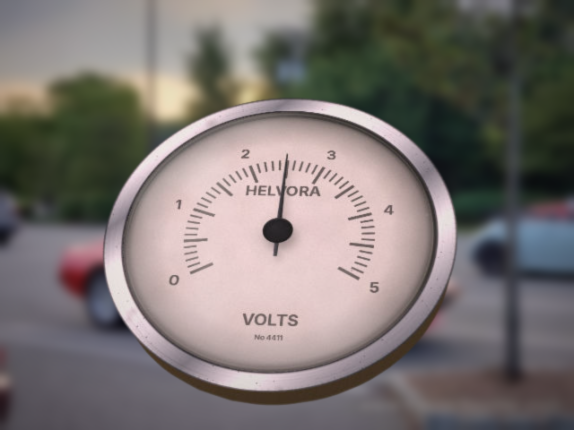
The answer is 2.5 (V)
